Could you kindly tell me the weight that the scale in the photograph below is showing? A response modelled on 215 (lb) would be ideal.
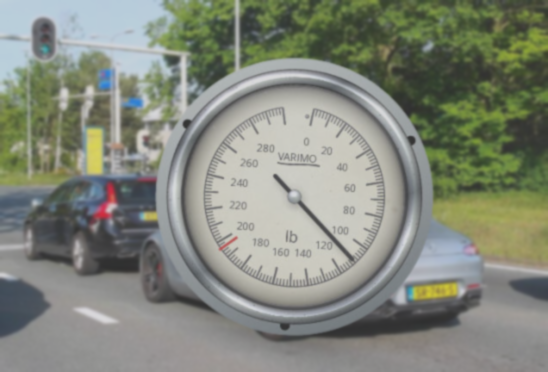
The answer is 110 (lb)
